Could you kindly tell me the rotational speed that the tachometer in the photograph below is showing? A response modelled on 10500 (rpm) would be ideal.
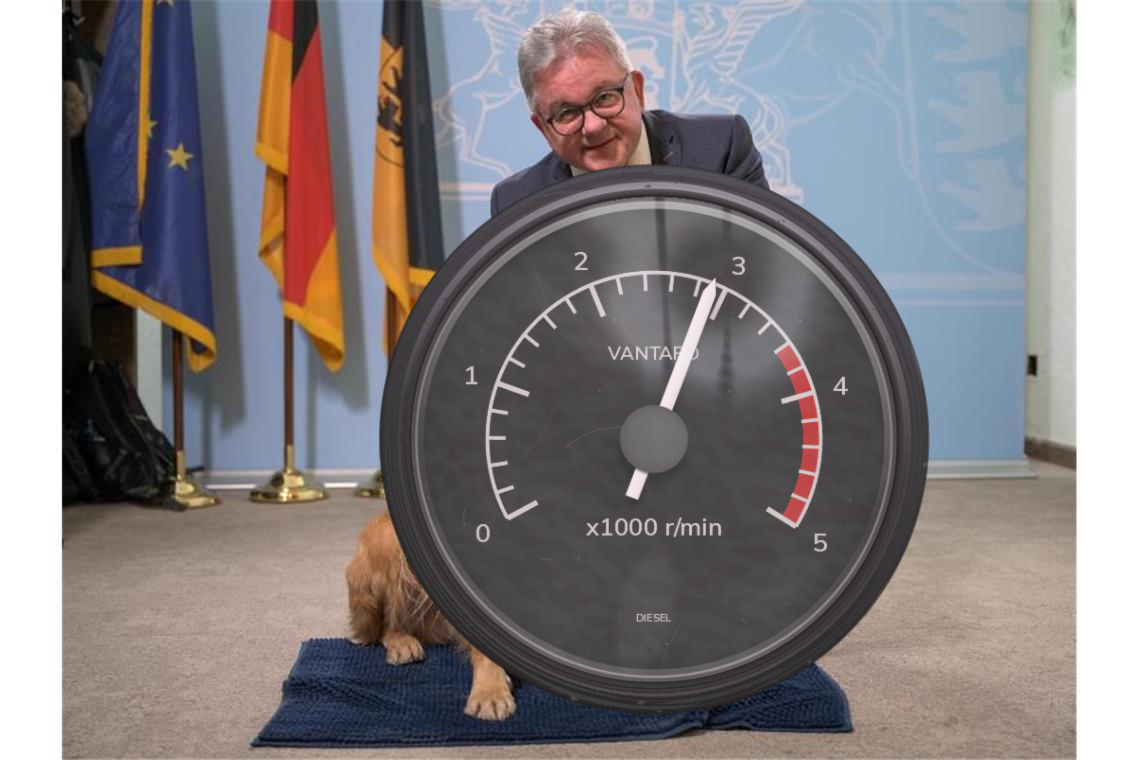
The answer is 2900 (rpm)
